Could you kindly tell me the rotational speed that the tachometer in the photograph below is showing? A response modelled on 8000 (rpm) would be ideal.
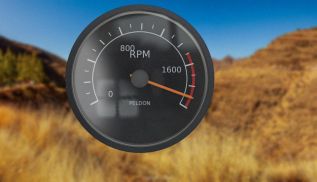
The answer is 1900 (rpm)
